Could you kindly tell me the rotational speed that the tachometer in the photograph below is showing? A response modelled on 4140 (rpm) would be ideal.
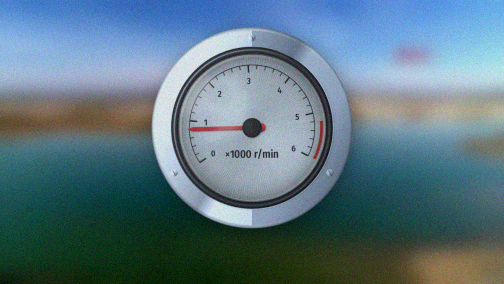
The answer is 800 (rpm)
